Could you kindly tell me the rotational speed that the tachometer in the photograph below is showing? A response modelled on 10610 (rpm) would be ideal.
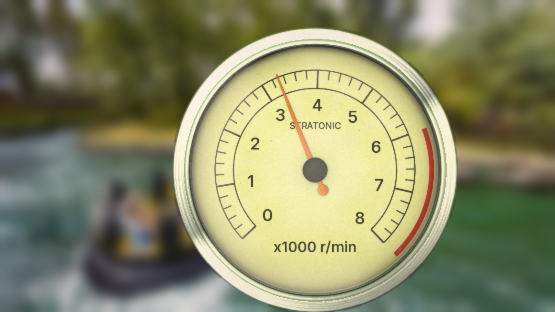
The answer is 3300 (rpm)
